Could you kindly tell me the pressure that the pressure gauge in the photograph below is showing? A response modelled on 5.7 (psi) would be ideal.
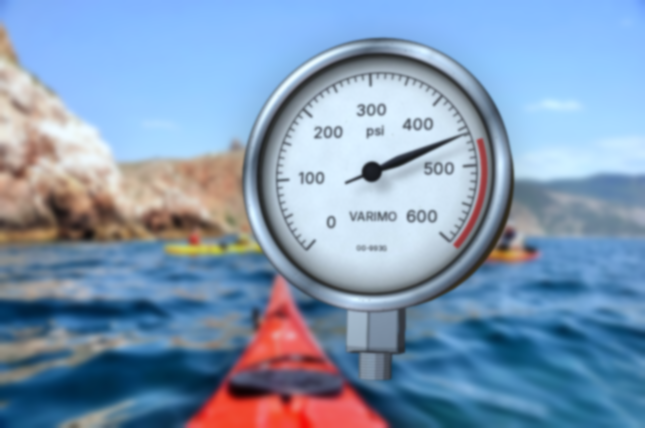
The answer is 460 (psi)
